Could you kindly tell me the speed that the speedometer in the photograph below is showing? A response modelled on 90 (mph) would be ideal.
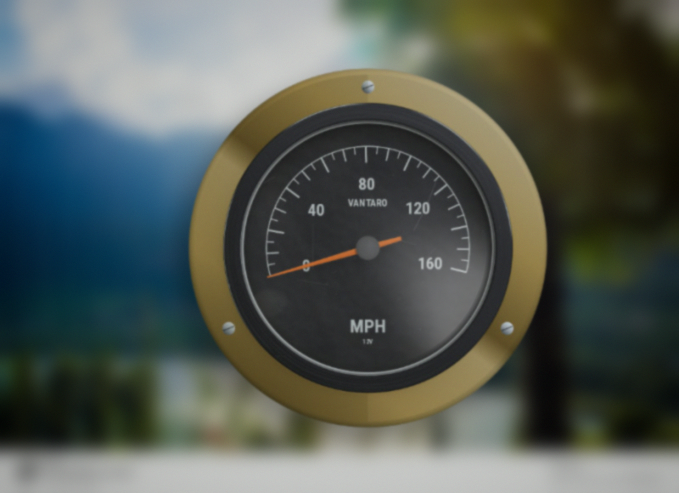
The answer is 0 (mph)
